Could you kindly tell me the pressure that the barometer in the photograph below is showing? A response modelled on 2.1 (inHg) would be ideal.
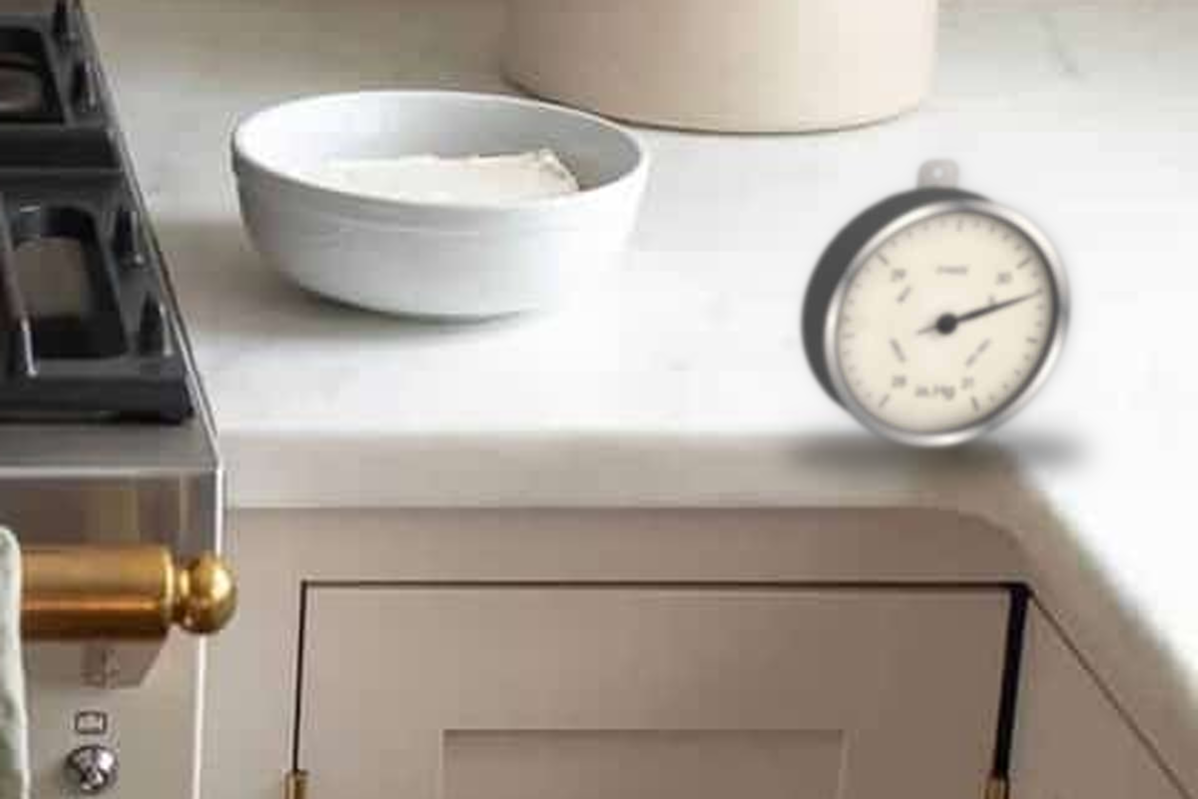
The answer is 30.2 (inHg)
